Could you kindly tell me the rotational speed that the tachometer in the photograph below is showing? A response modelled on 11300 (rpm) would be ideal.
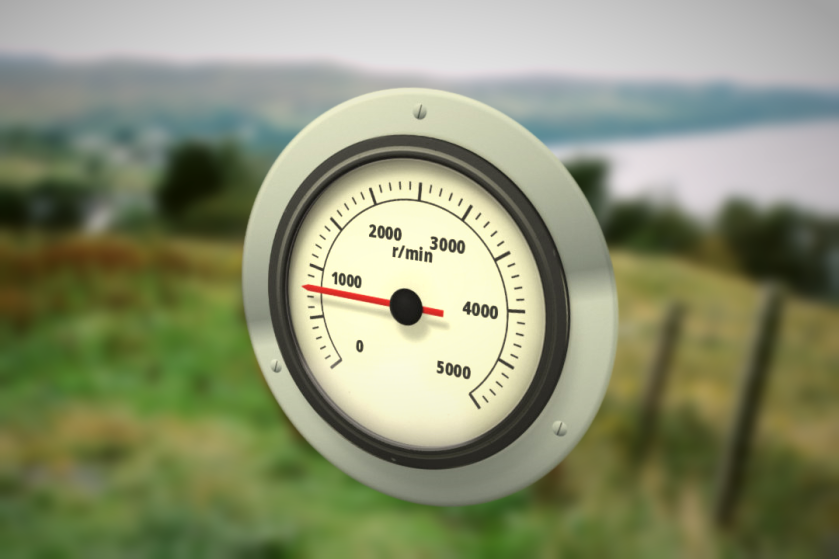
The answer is 800 (rpm)
